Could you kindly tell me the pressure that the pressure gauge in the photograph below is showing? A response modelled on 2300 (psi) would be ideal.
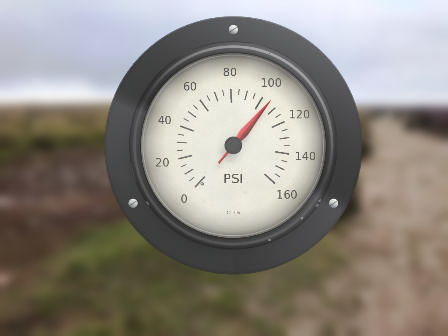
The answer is 105 (psi)
